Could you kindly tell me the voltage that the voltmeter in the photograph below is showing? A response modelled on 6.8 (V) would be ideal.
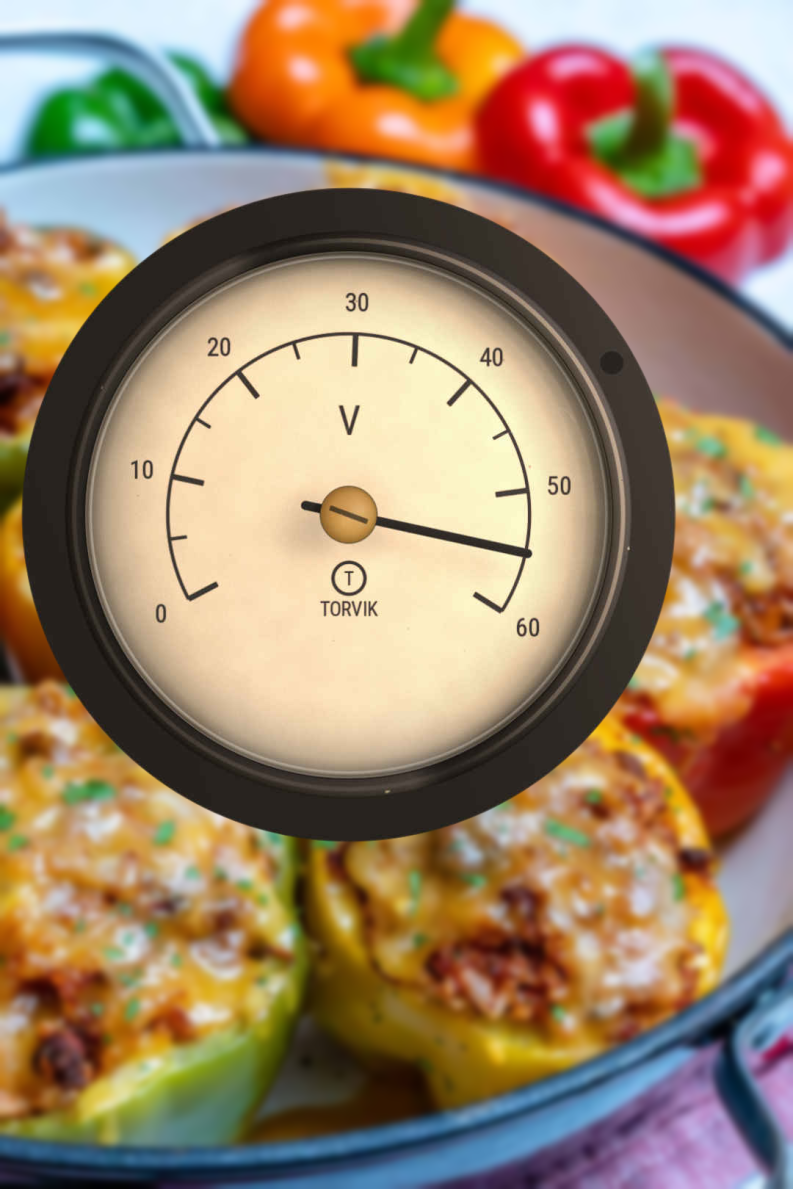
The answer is 55 (V)
